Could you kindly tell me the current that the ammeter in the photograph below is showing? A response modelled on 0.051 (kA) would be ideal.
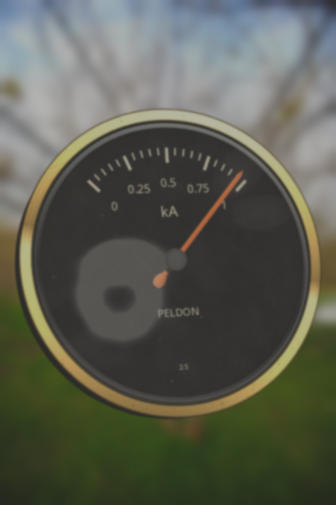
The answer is 0.95 (kA)
